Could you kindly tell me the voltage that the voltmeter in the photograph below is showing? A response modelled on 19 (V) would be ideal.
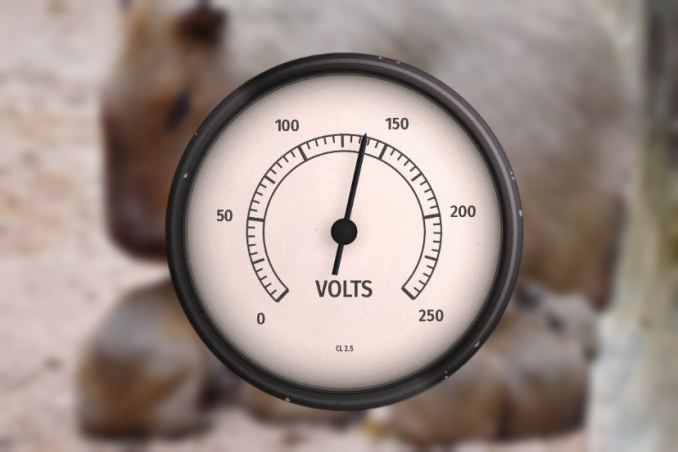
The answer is 137.5 (V)
